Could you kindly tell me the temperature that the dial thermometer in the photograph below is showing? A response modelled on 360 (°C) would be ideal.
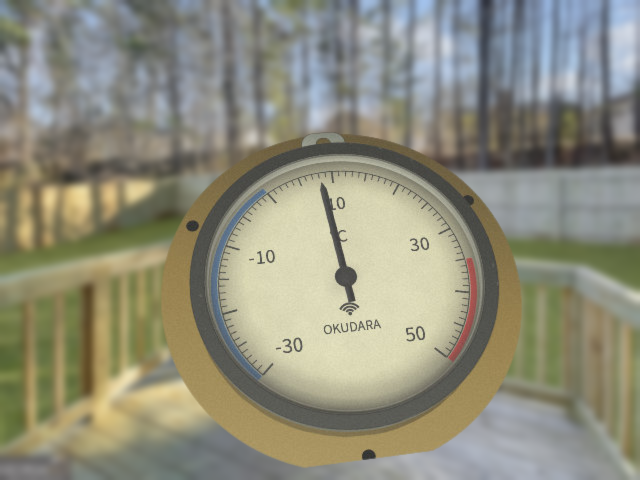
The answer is 8 (°C)
